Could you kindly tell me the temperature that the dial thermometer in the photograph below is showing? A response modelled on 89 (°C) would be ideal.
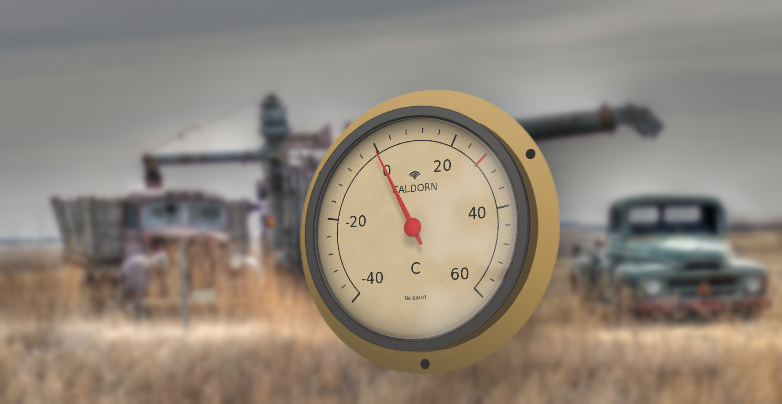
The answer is 0 (°C)
